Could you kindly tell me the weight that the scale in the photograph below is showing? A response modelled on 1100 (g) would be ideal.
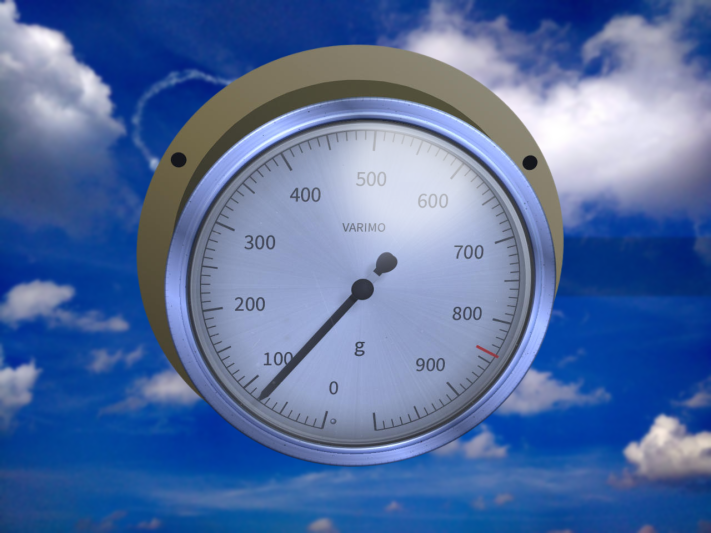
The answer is 80 (g)
